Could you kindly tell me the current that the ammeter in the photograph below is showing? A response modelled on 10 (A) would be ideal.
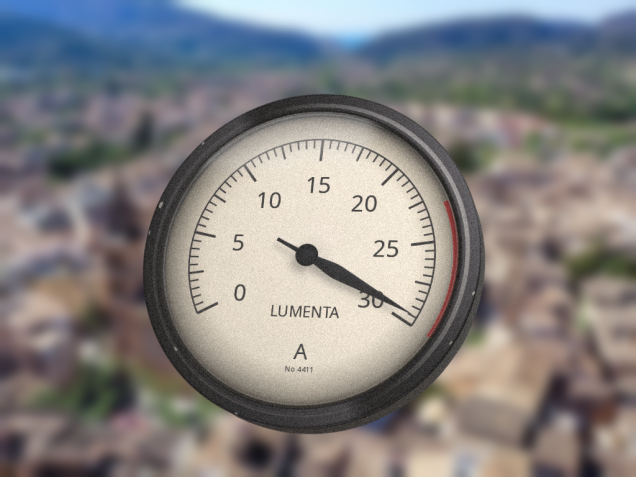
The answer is 29.5 (A)
